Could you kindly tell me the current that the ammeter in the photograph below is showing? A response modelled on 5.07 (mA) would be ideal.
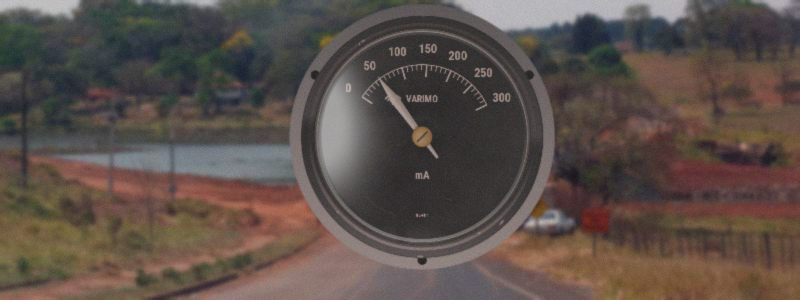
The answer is 50 (mA)
